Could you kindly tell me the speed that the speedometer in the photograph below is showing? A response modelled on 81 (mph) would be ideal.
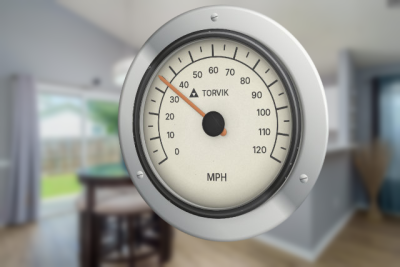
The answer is 35 (mph)
